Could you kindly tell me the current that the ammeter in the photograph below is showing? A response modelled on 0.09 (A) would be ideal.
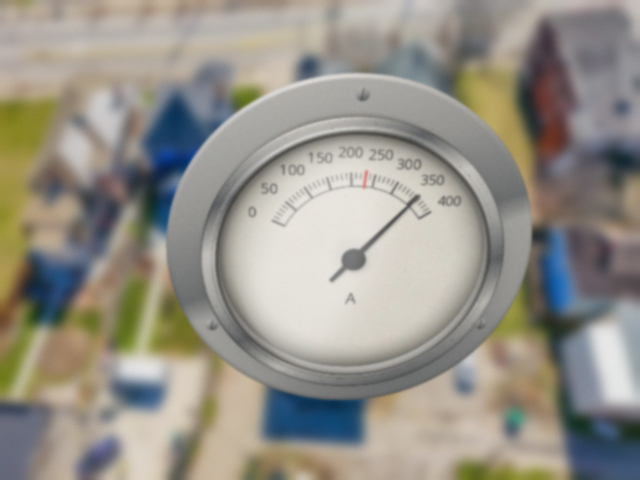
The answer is 350 (A)
